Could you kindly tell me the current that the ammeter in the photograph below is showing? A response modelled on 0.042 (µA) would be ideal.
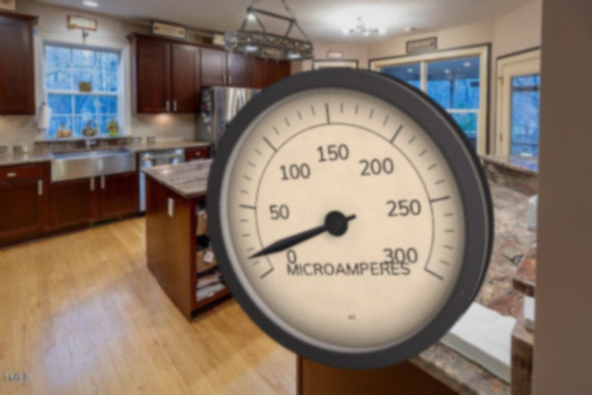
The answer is 15 (µA)
